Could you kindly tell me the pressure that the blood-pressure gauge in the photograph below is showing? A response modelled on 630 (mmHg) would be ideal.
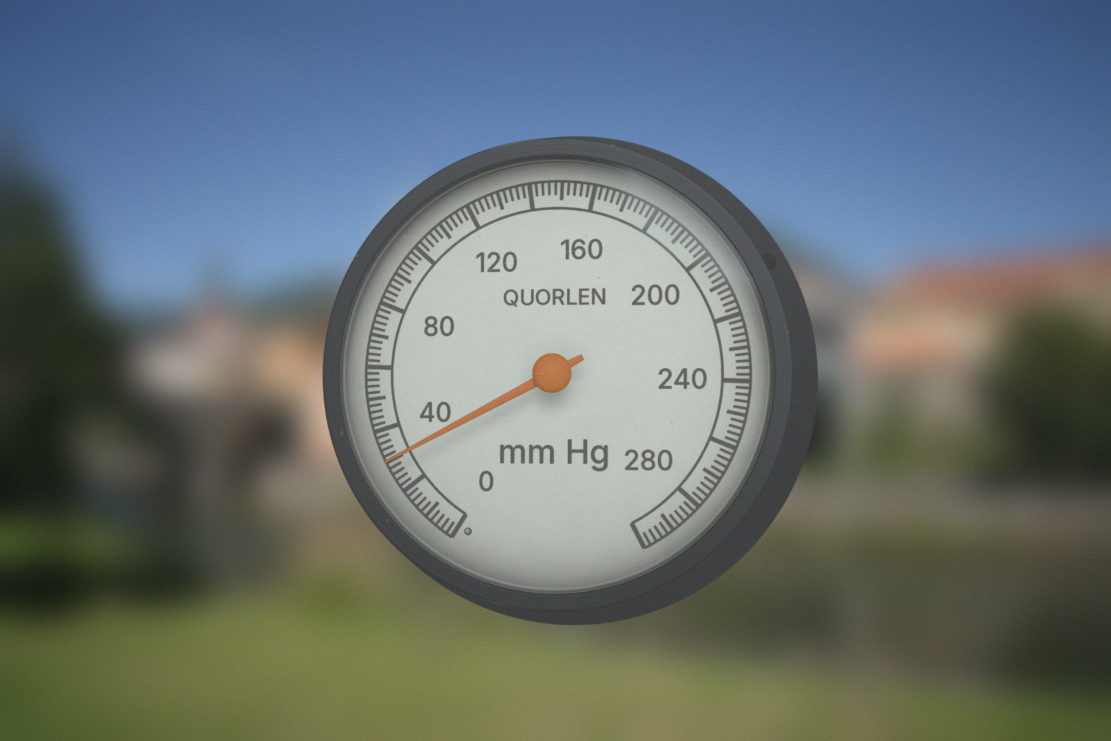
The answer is 30 (mmHg)
